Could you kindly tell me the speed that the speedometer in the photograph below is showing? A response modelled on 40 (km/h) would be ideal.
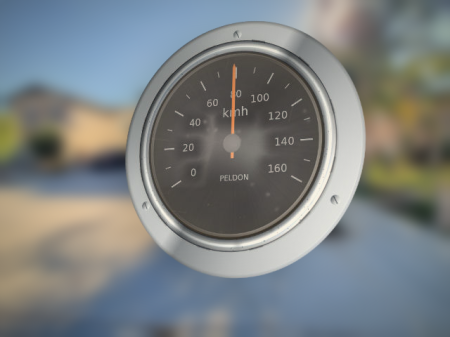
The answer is 80 (km/h)
